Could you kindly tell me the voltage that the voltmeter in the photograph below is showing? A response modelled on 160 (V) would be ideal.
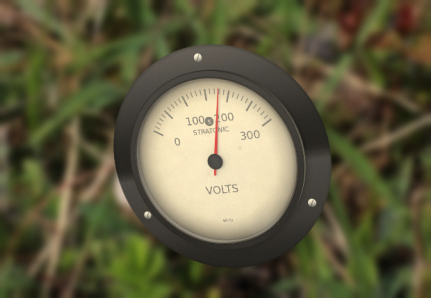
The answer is 180 (V)
